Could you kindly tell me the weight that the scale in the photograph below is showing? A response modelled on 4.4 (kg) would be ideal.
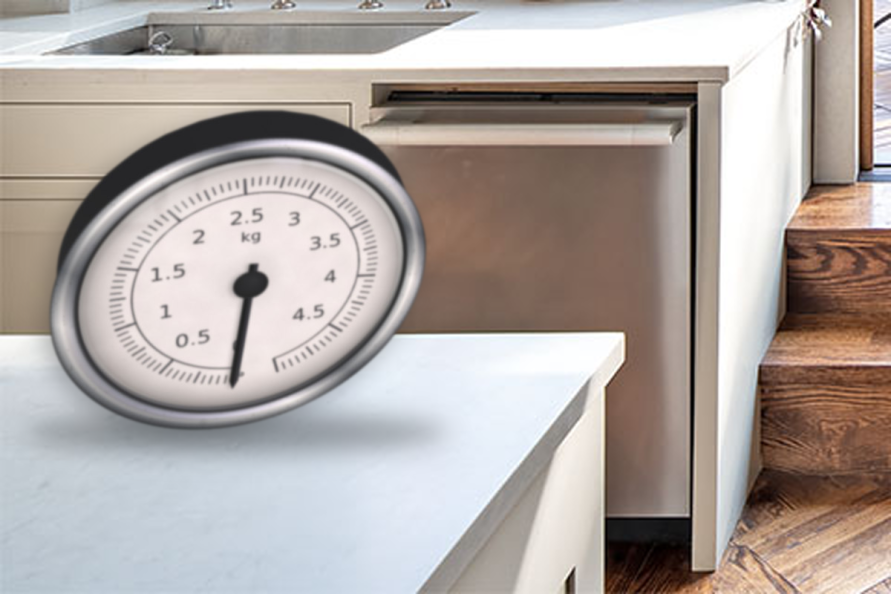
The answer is 0 (kg)
